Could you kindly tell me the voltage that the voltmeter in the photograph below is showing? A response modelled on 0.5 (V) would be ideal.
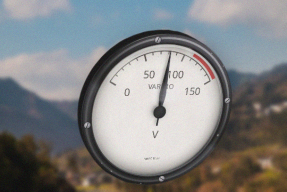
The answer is 80 (V)
